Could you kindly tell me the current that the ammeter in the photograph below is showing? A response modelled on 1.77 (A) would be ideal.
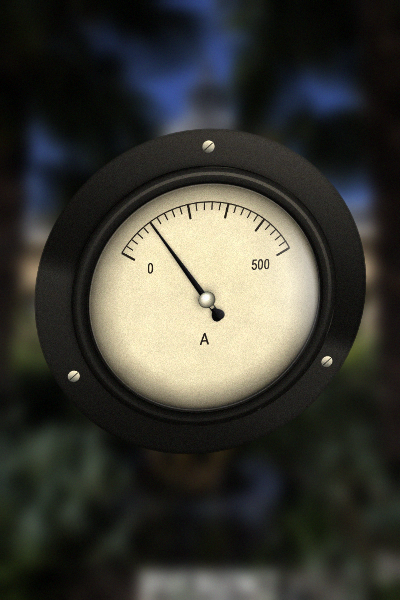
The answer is 100 (A)
